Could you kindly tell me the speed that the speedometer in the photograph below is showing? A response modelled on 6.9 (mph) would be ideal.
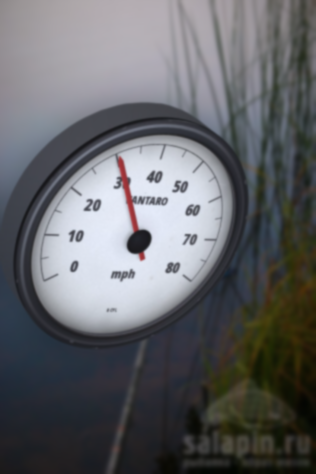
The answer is 30 (mph)
